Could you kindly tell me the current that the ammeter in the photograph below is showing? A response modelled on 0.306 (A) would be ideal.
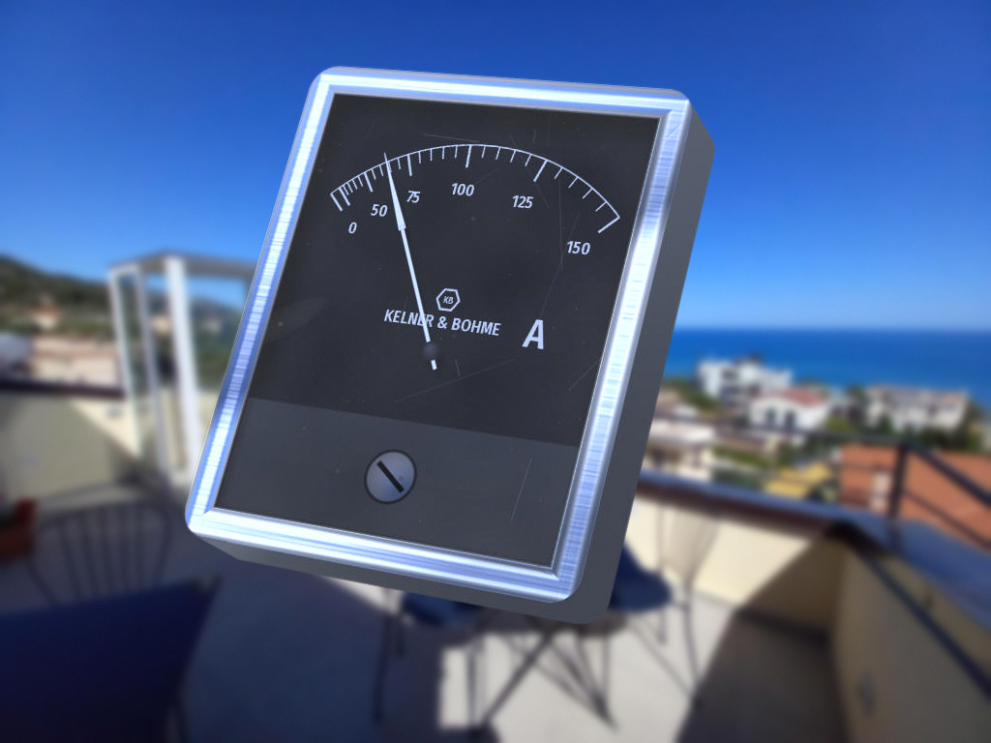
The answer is 65 (A)
